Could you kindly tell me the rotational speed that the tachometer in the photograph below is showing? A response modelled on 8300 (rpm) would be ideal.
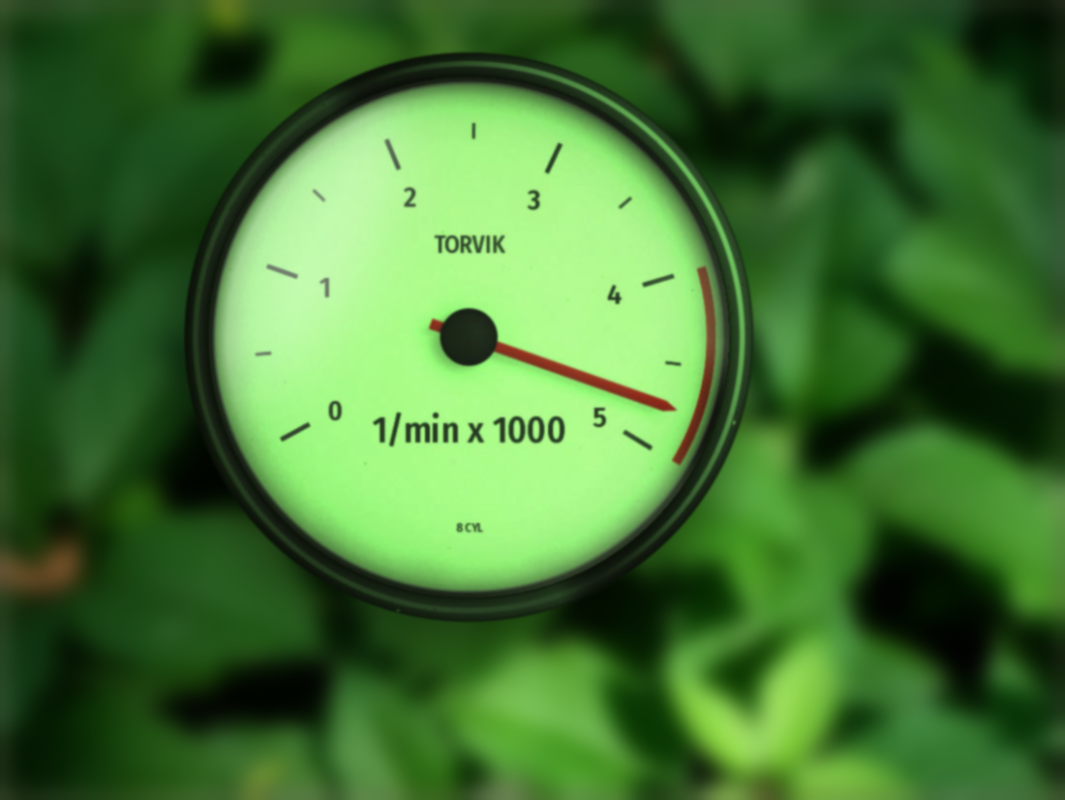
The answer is 4750 (rpm)
